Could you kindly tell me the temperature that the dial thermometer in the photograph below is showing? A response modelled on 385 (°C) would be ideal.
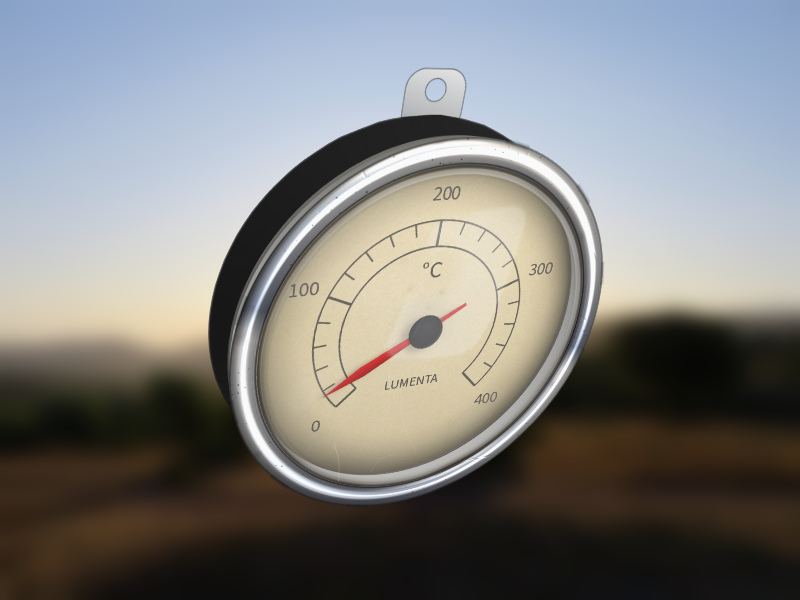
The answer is 20 (°C)
